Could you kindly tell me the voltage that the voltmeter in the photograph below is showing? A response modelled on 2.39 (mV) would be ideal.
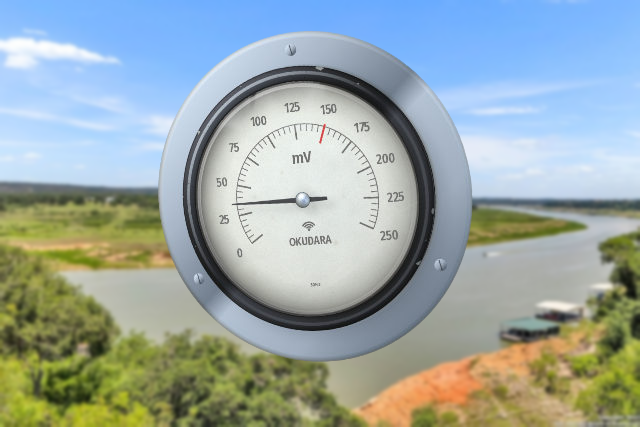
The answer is 35 (mV)
